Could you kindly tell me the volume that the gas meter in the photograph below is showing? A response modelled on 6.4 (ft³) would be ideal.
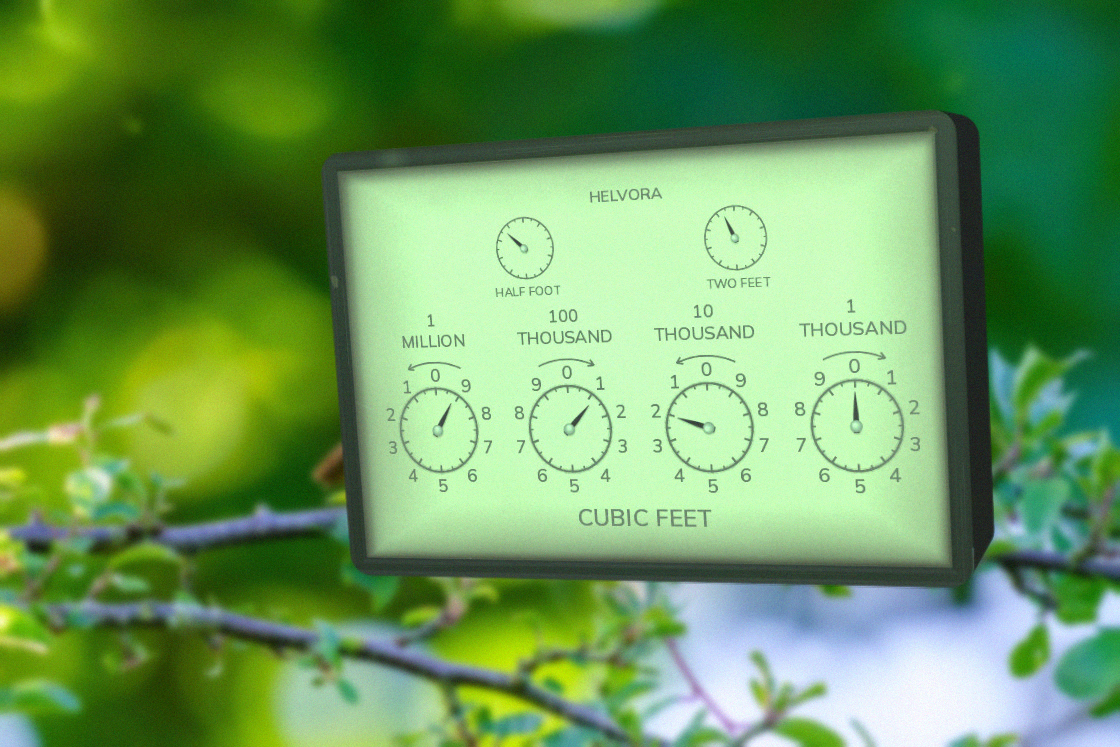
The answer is 912000 (ft³)
